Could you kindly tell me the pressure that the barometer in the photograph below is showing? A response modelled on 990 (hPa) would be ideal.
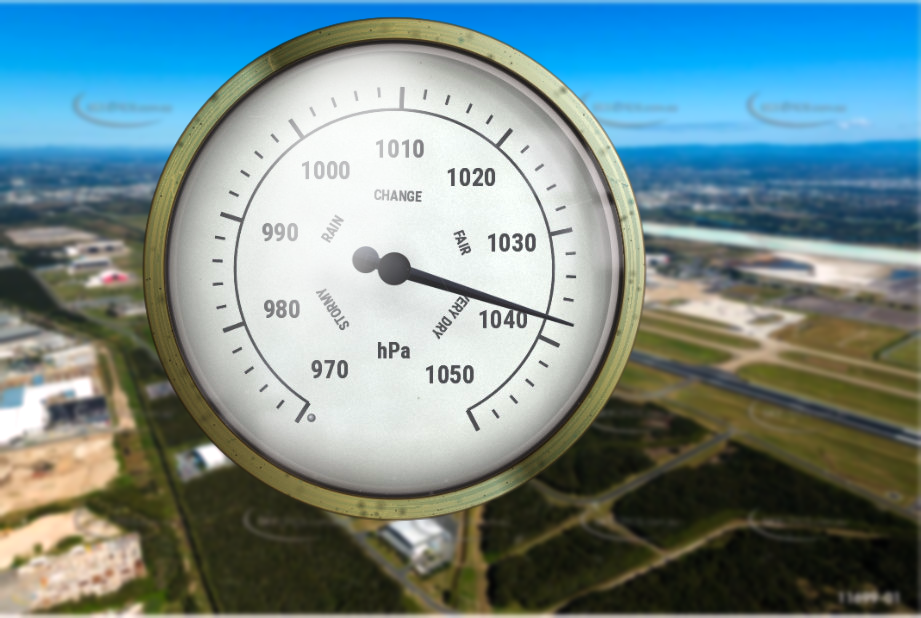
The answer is 1038 (hPa)
